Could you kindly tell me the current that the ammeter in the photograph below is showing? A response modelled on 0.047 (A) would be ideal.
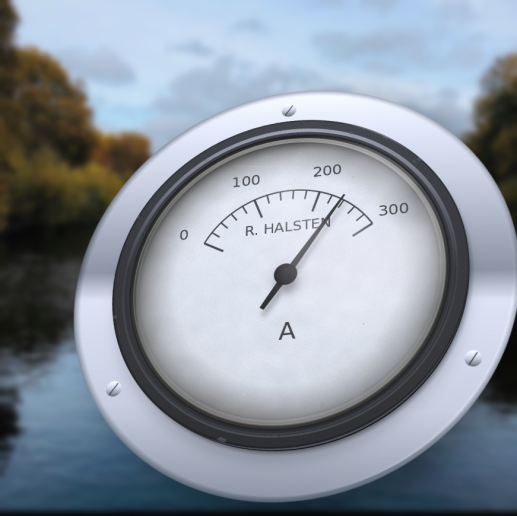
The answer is 240 (A)
